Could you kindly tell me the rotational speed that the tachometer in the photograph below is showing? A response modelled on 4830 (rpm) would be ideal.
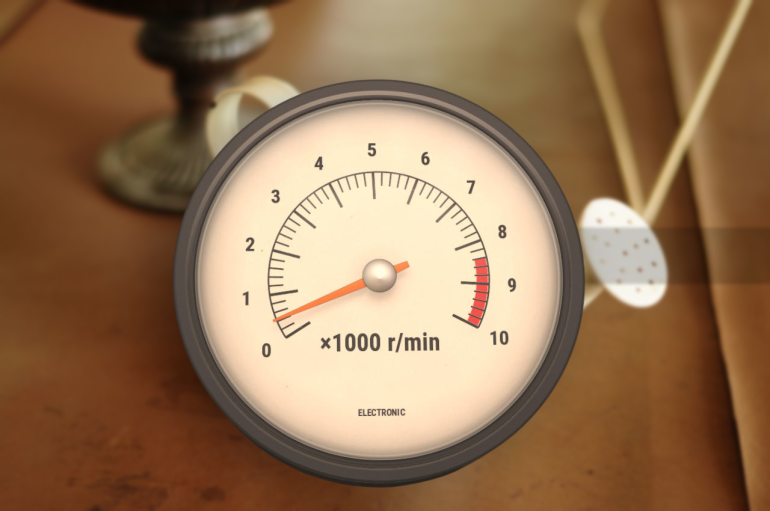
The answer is 400 (rpm)
